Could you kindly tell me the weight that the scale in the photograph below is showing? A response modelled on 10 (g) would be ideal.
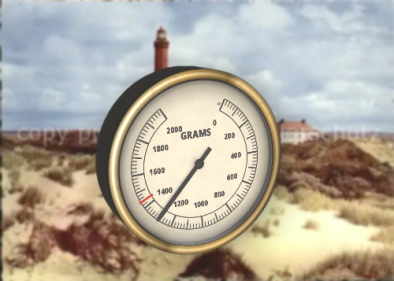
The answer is 1300 (g)
